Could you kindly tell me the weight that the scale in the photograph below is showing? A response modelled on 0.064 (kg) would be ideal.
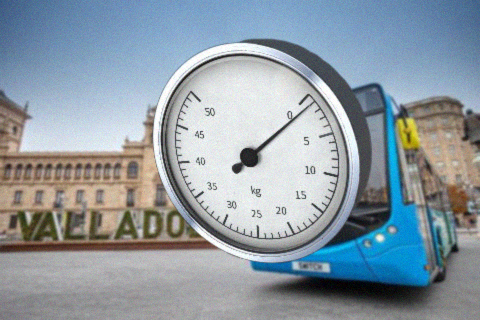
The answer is 1 (kg)
